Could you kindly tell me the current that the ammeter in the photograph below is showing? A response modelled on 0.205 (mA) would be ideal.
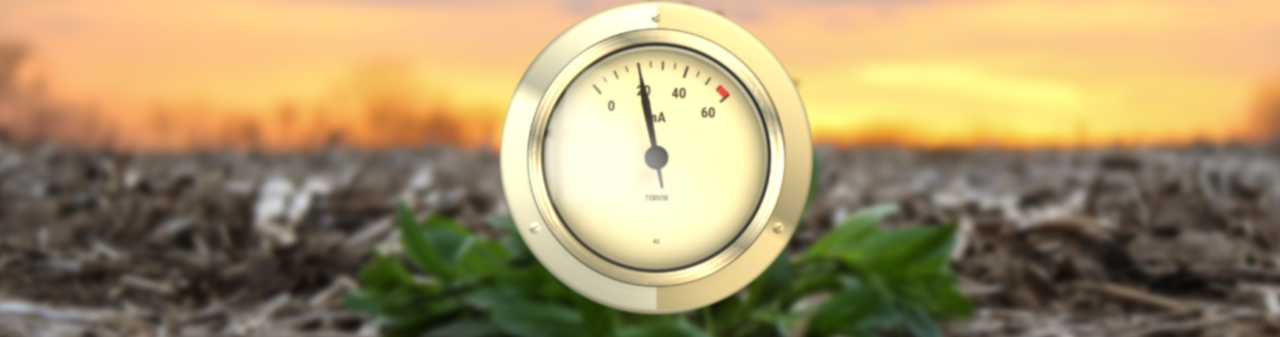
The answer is 20 (mA)
